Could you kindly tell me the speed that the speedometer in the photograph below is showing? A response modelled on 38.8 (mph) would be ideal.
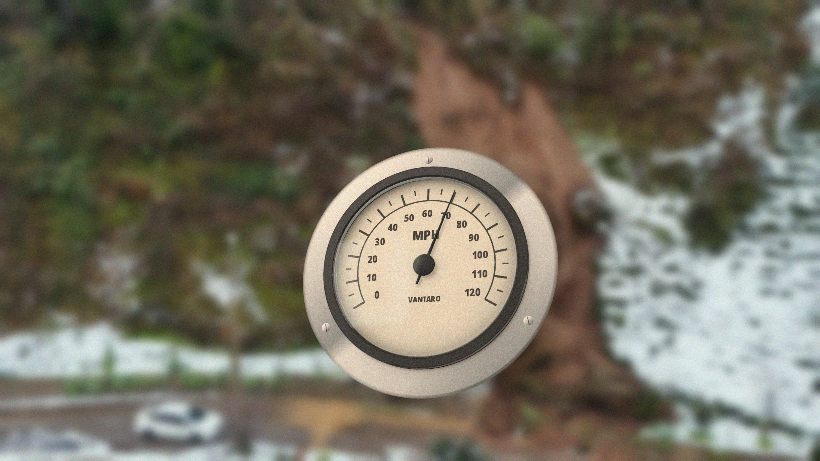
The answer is 70 (mph)
